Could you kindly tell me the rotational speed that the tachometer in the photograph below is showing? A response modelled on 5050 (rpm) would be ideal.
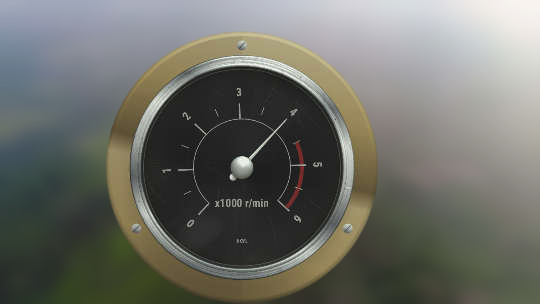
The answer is 4000 (rpm)
